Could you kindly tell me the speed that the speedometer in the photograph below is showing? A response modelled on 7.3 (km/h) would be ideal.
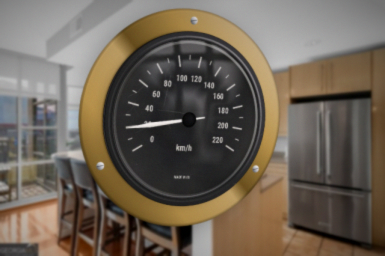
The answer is 20 (km/h)
